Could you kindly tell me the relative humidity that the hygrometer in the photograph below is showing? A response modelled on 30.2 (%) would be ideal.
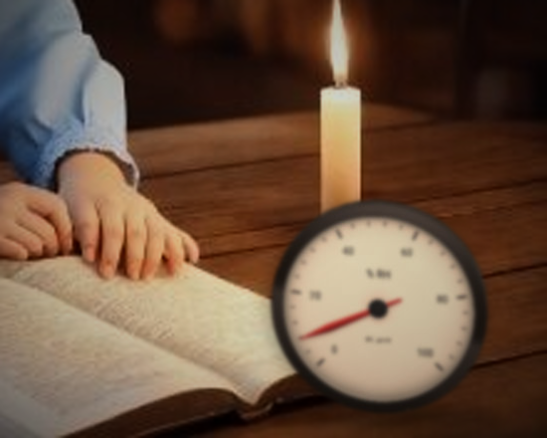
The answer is 8 (%)
